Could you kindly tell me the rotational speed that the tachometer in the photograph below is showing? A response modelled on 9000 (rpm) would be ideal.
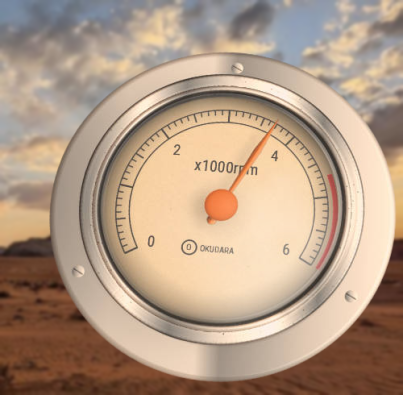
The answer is 3700 (rpm)
